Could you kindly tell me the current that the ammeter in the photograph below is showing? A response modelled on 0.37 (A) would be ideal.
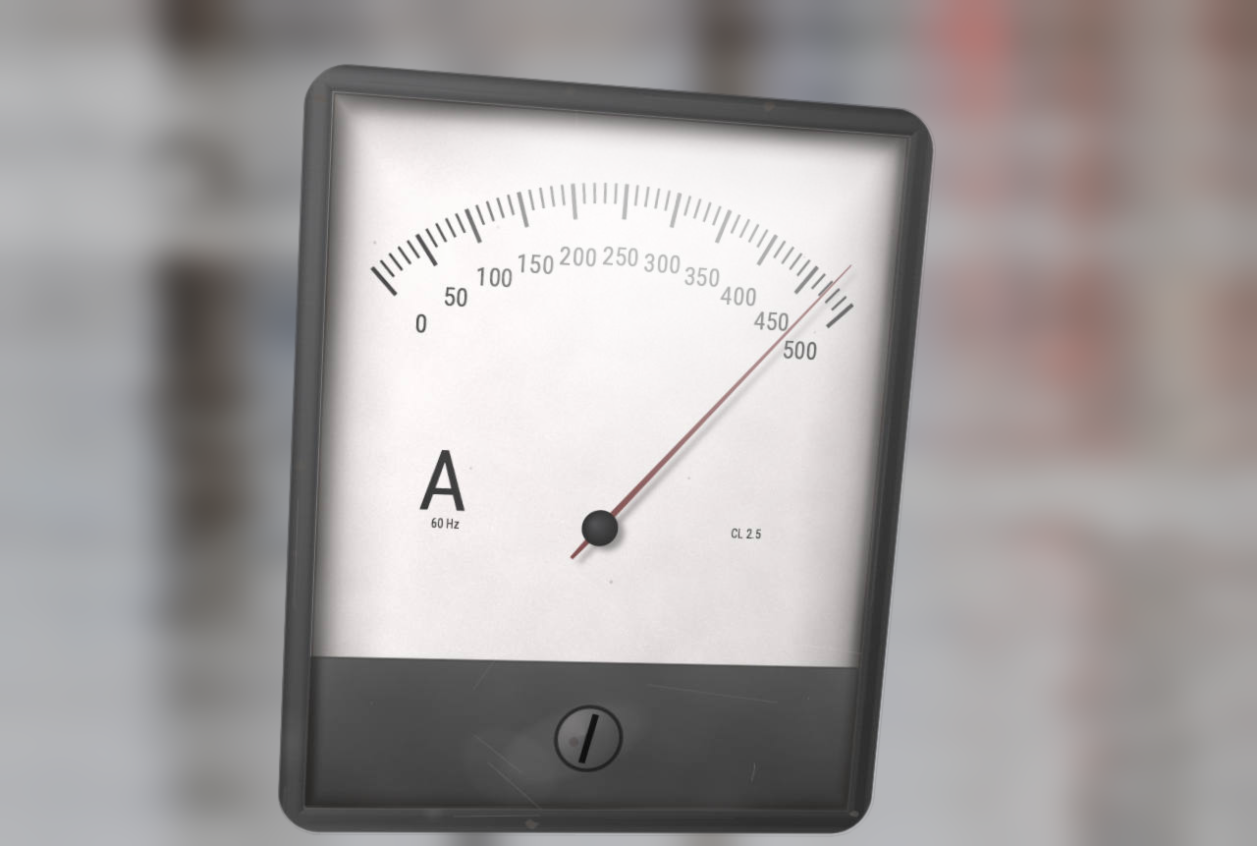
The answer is 470 (A)
